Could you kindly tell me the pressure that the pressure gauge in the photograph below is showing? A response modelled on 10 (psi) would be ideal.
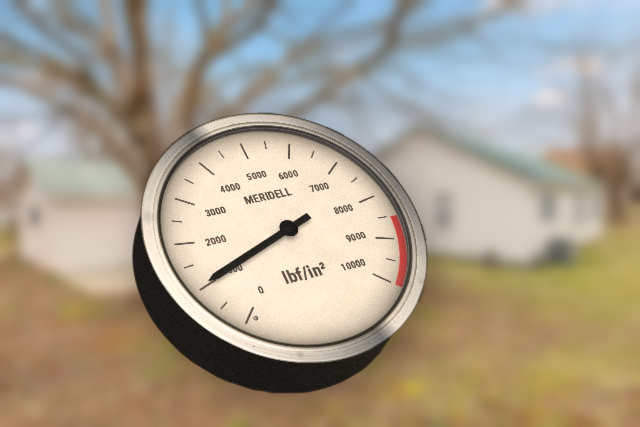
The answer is 1000 (psi)
